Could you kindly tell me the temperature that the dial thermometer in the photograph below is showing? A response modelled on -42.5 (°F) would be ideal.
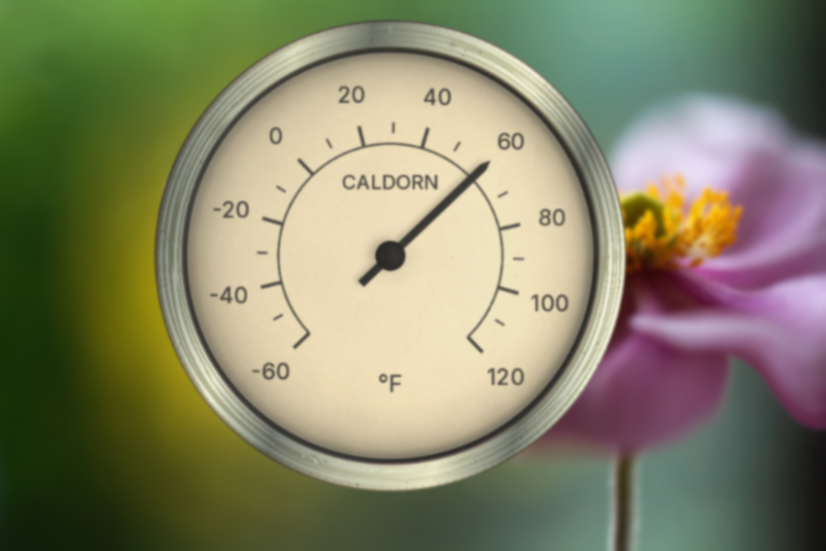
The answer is 60 (°F)
